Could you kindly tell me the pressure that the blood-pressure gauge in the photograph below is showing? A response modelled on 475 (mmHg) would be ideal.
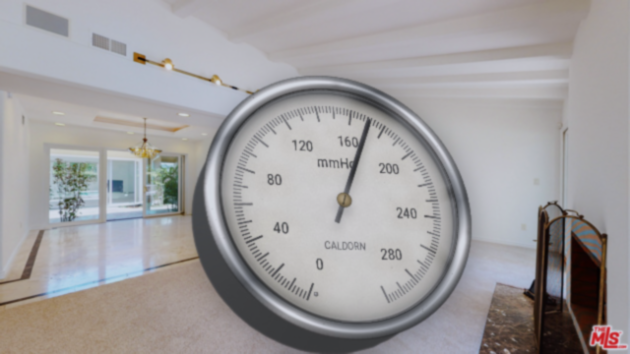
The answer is 170 (mmHg)
